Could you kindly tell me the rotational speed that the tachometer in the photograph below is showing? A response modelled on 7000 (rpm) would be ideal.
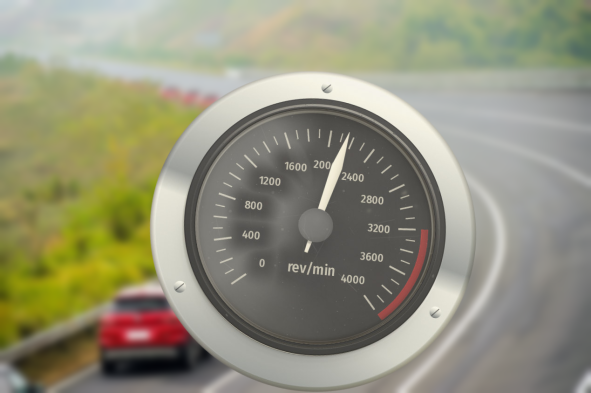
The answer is 2150 (rpm)
